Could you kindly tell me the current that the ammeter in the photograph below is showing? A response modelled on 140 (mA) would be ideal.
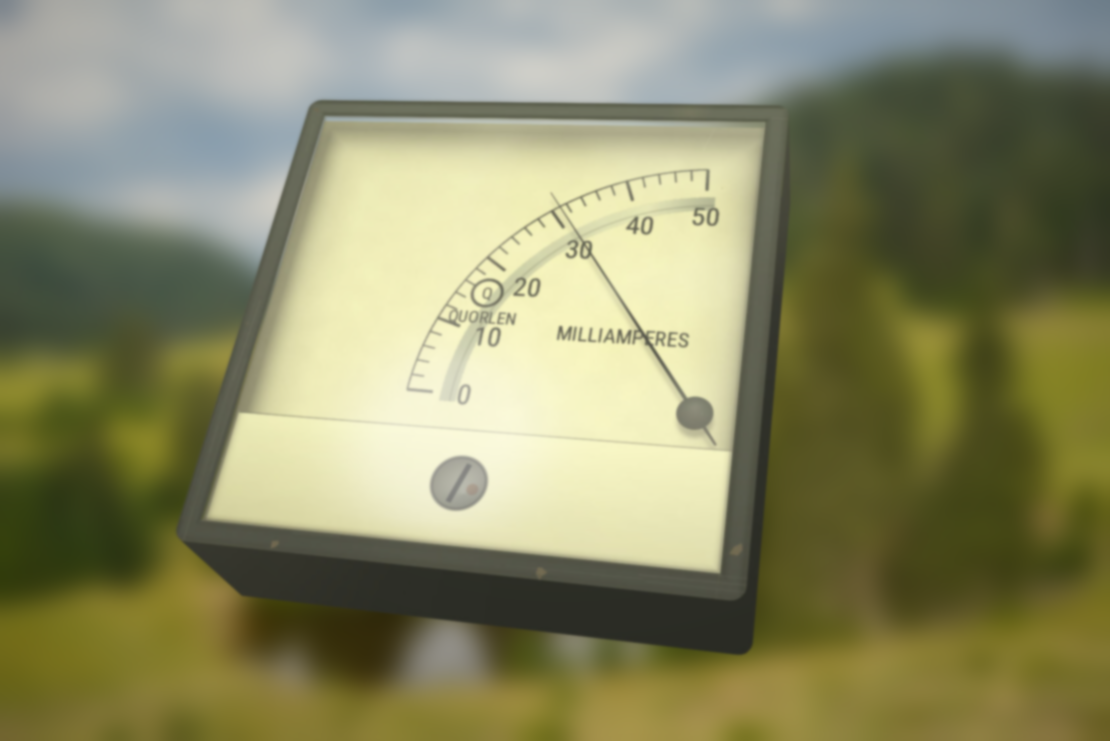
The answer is 31 (mA)
